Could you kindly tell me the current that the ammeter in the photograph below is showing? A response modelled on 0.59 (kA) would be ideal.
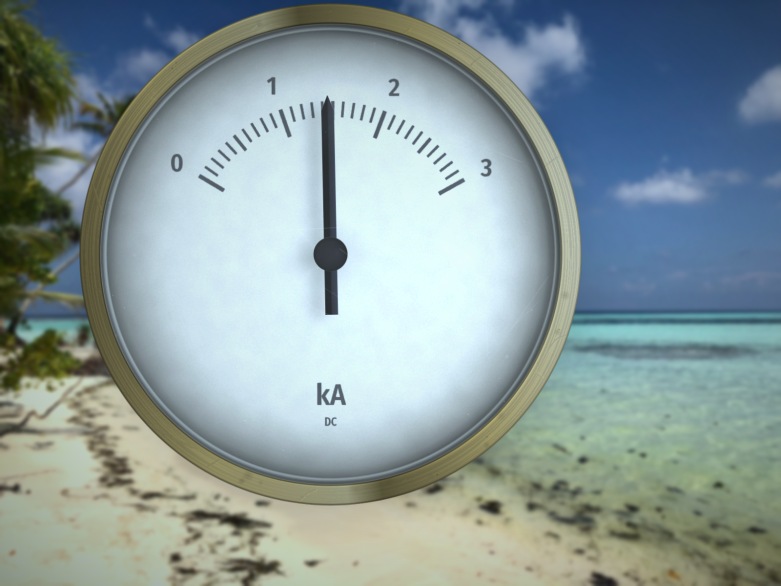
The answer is 1.45 (kA)
